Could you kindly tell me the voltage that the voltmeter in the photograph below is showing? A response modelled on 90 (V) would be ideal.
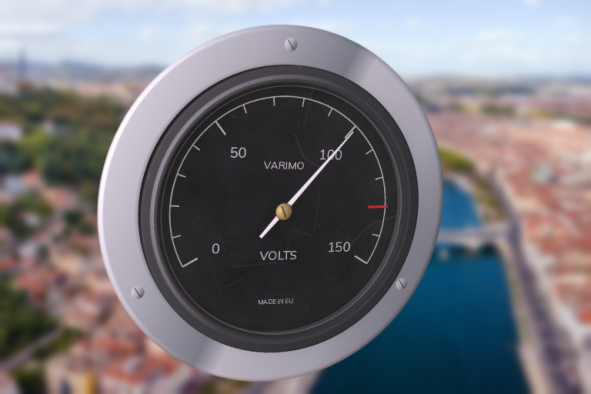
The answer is 100 (V)
